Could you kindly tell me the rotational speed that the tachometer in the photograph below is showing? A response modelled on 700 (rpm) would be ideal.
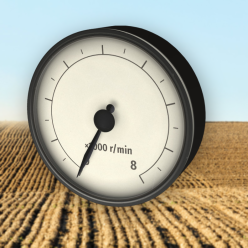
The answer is 0 (rpm)
